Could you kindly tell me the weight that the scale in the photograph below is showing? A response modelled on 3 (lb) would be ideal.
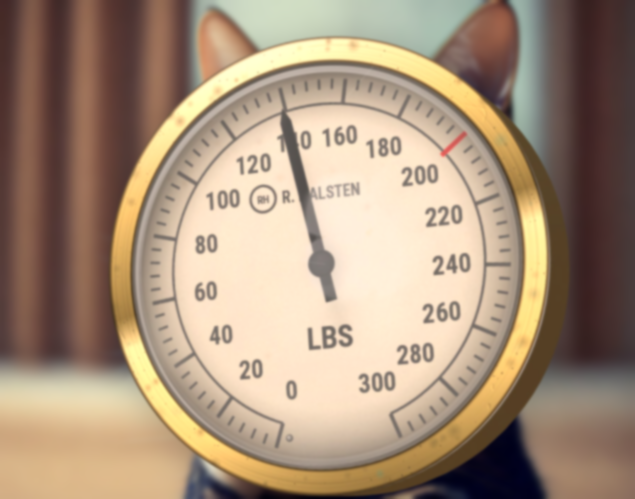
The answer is 140 (lb)
